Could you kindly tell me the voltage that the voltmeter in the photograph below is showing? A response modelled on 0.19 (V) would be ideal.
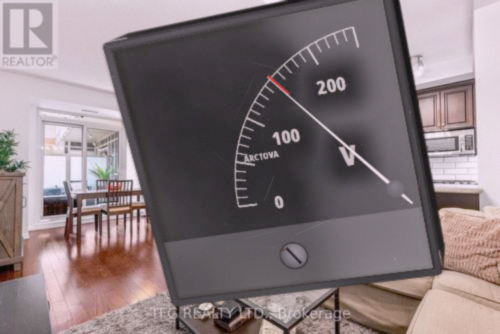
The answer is 150 (V)
